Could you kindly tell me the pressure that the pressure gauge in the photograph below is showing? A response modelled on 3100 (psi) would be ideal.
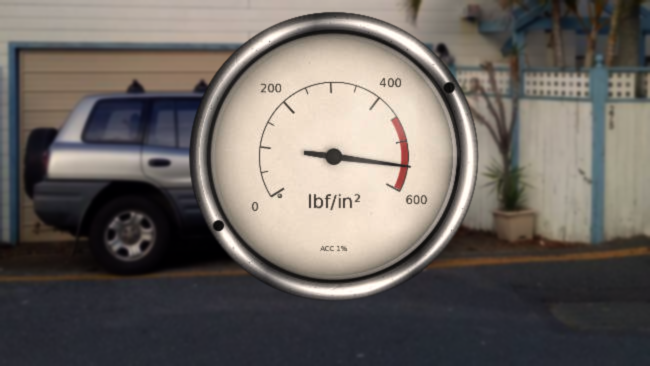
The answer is 550 (psi)
